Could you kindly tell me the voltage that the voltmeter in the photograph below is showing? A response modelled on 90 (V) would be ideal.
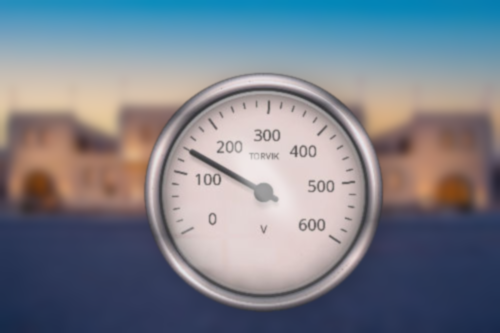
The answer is 140 (V)
